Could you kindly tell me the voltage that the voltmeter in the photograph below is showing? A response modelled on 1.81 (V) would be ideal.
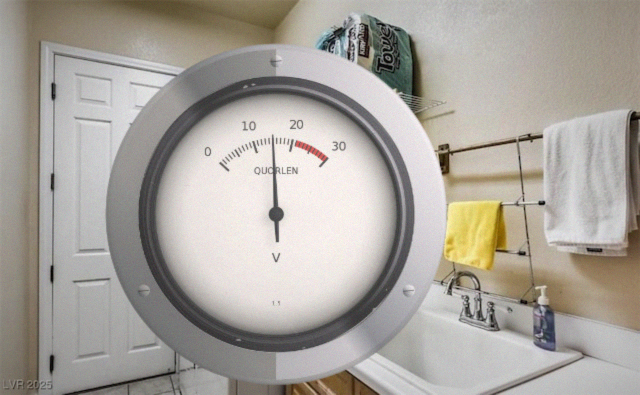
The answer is 15 (V)
